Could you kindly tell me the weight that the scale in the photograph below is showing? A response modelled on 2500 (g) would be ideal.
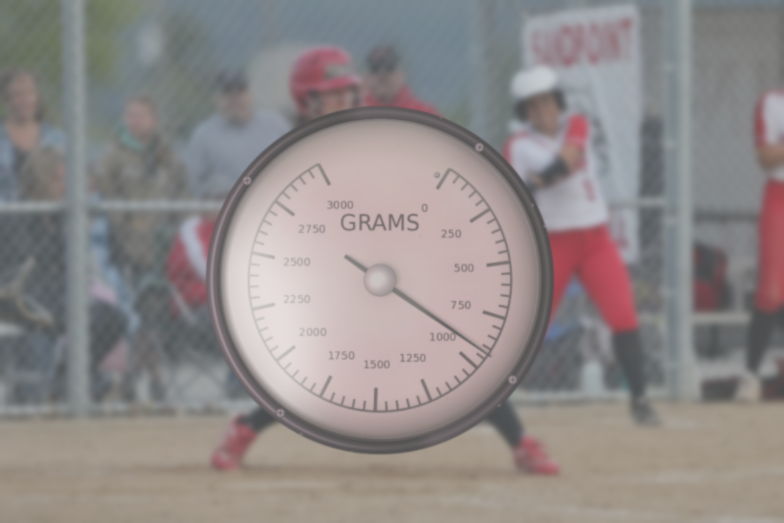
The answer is 925 (g)
